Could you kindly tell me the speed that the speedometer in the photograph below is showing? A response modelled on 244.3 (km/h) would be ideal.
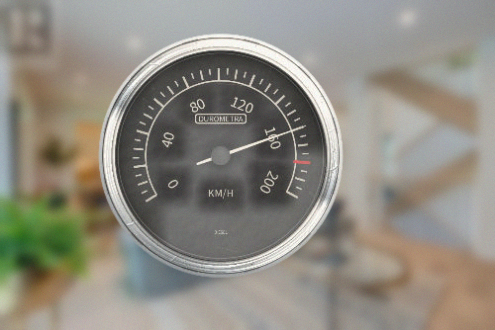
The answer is 160 (km/h)
